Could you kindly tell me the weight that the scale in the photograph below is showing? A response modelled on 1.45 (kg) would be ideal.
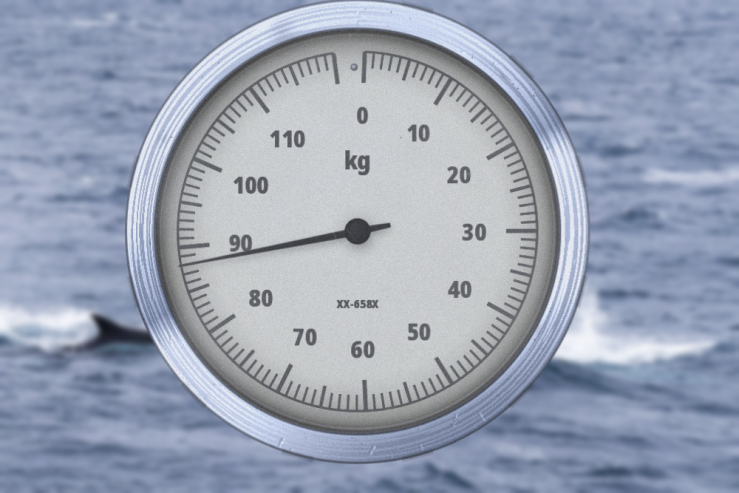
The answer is 88 (kg)
